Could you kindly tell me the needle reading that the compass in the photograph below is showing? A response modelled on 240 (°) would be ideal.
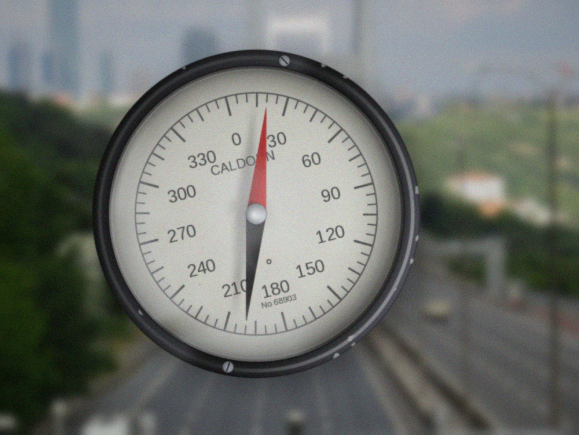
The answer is 20 (°)
